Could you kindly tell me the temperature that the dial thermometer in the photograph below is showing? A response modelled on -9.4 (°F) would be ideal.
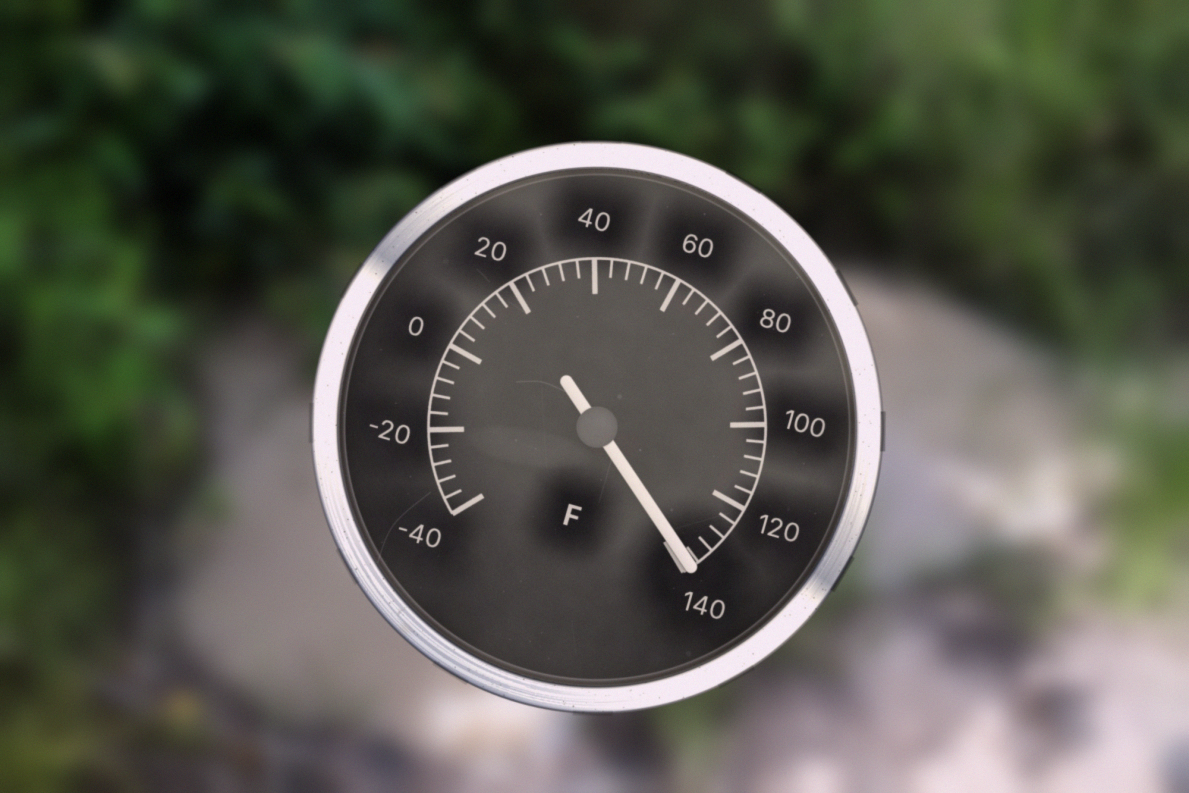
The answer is 138 (°F)
